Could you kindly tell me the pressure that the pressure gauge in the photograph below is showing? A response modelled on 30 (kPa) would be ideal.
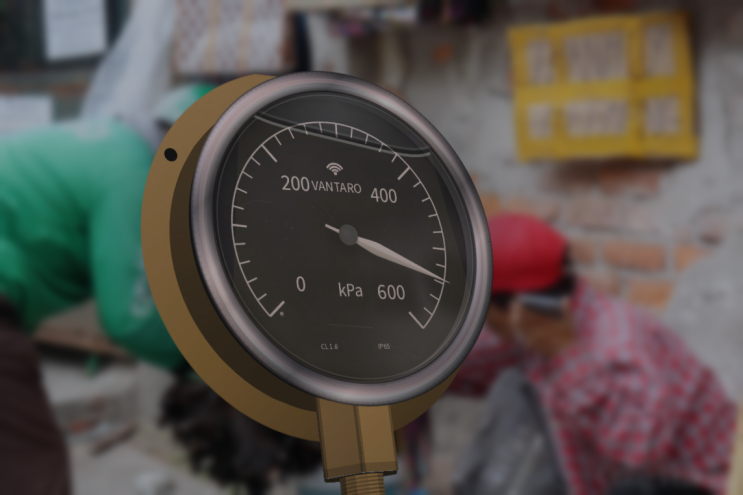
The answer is 540 (kPa)
